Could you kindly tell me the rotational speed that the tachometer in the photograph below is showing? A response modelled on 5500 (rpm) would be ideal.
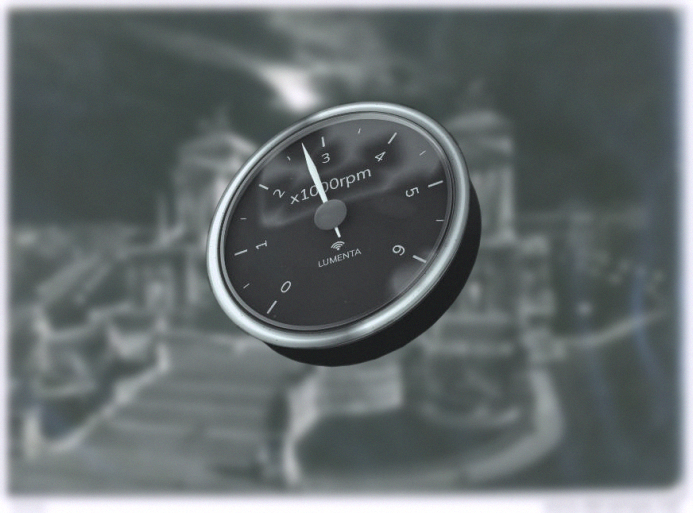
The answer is 2750 (rpm)
